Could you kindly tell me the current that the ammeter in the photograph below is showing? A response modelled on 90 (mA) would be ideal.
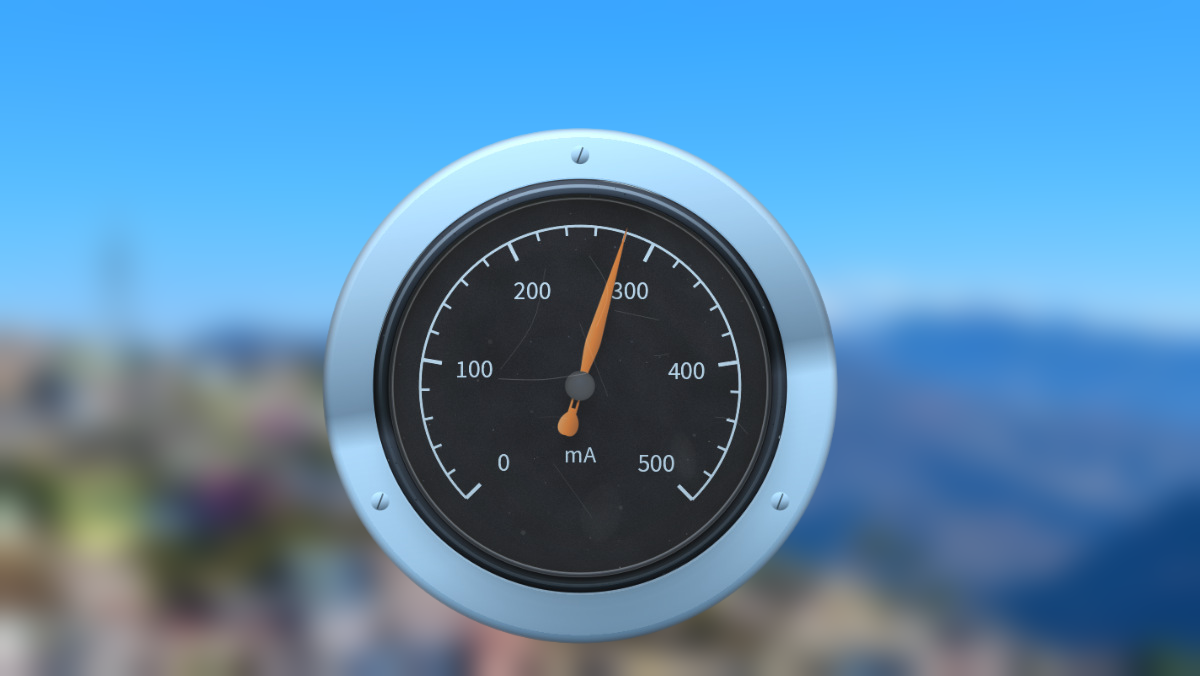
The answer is 280 (mA)
